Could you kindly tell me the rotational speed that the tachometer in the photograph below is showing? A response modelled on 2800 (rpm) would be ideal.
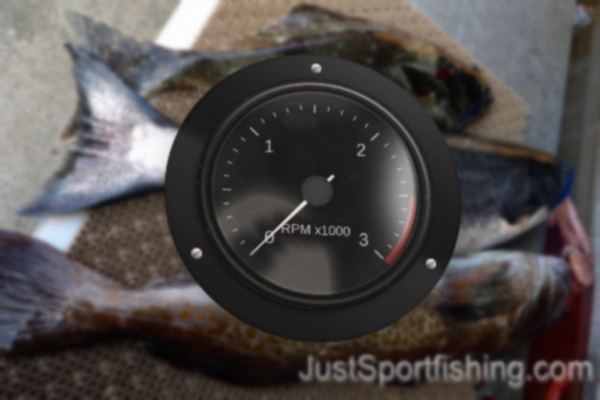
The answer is 0 (rpm)
